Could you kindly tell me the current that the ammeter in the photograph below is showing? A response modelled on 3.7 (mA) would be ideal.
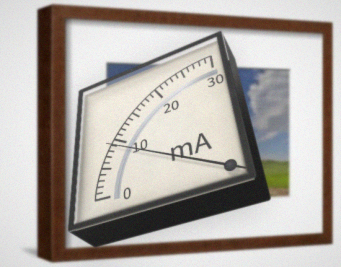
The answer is 9 (mA)
